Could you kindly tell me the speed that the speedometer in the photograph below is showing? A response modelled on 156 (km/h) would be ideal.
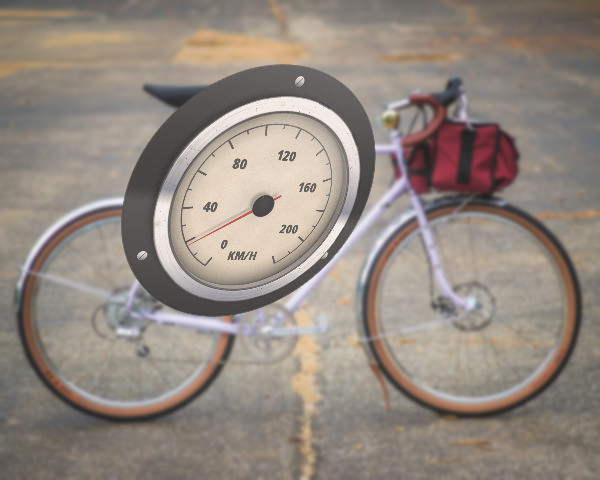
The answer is 20 (km/h)
